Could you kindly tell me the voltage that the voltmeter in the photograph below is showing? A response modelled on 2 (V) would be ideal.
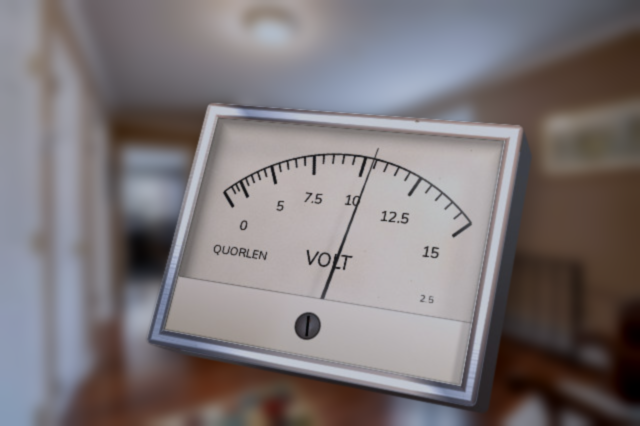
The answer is 10.5 (V)
